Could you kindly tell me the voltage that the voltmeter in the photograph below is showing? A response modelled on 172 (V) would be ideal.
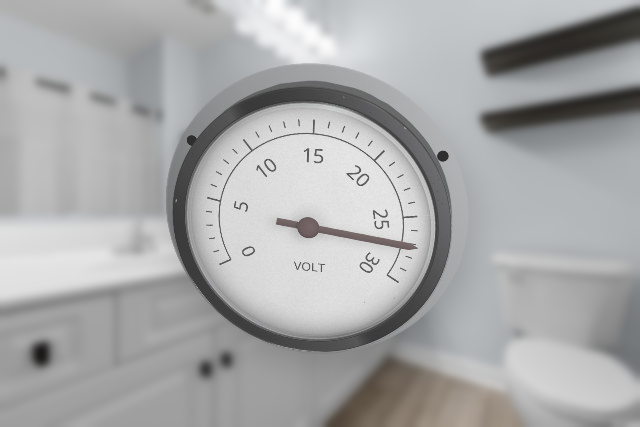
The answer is 27 (V)
